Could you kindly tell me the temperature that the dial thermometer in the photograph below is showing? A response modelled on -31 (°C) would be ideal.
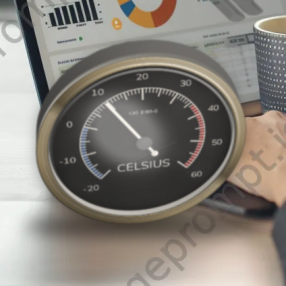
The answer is 10 (°C)
